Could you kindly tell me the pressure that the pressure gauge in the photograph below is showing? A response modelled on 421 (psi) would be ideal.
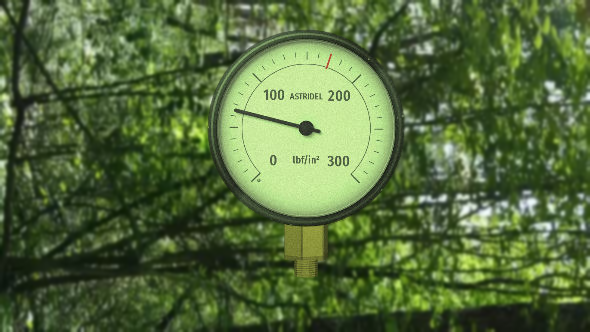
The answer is 65 (psi)
